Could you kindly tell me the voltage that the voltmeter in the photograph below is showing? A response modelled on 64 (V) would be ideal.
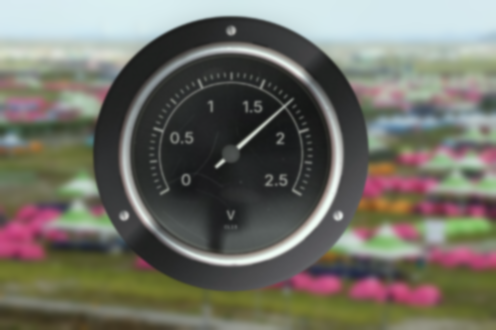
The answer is 1.75 (V)
